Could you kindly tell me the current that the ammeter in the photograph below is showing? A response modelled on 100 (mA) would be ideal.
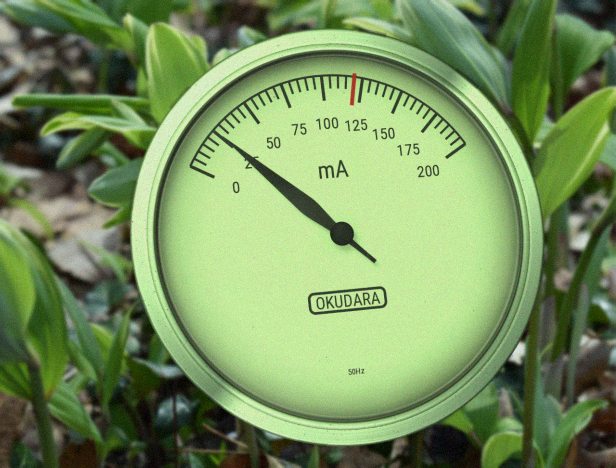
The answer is 25 (mA)
